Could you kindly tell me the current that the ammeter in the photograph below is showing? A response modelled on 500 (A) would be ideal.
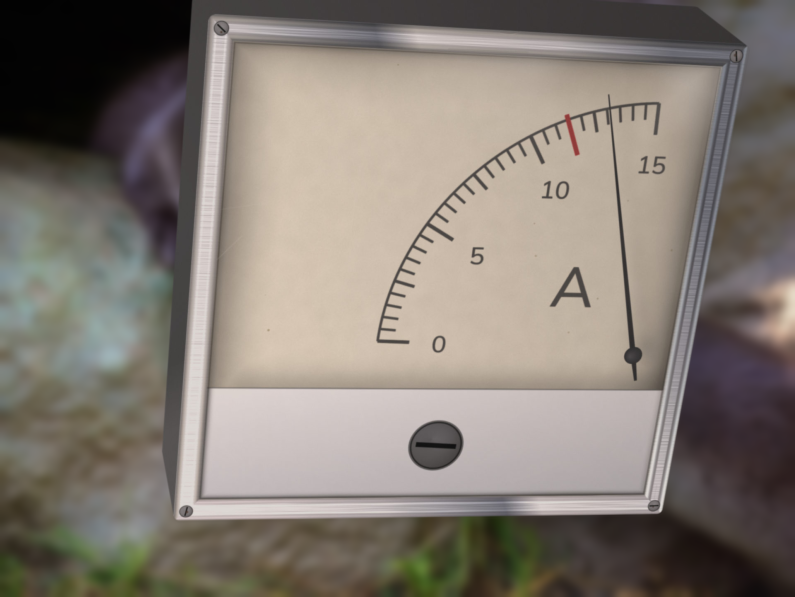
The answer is 13 (A)
